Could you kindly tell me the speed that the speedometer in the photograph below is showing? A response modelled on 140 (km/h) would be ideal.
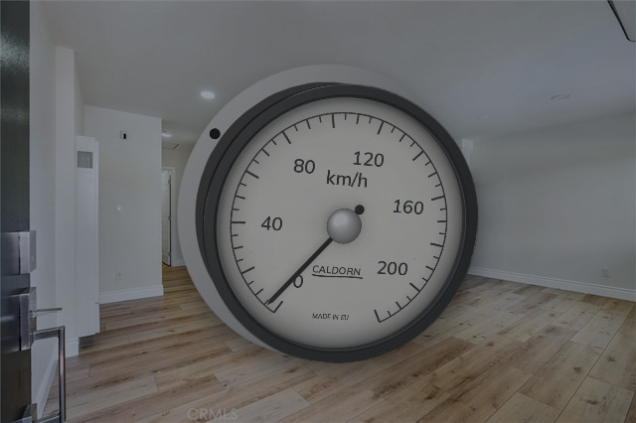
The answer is 5 (km/h)
